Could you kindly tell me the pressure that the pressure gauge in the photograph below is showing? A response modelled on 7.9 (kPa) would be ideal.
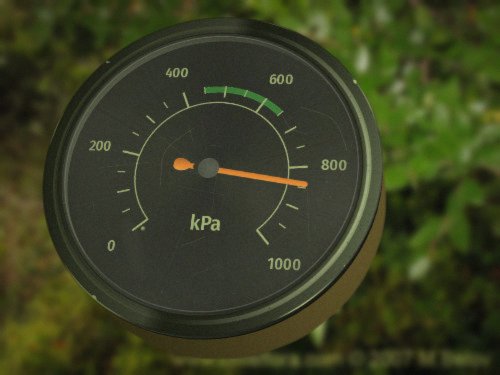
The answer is 850 (kPa)
